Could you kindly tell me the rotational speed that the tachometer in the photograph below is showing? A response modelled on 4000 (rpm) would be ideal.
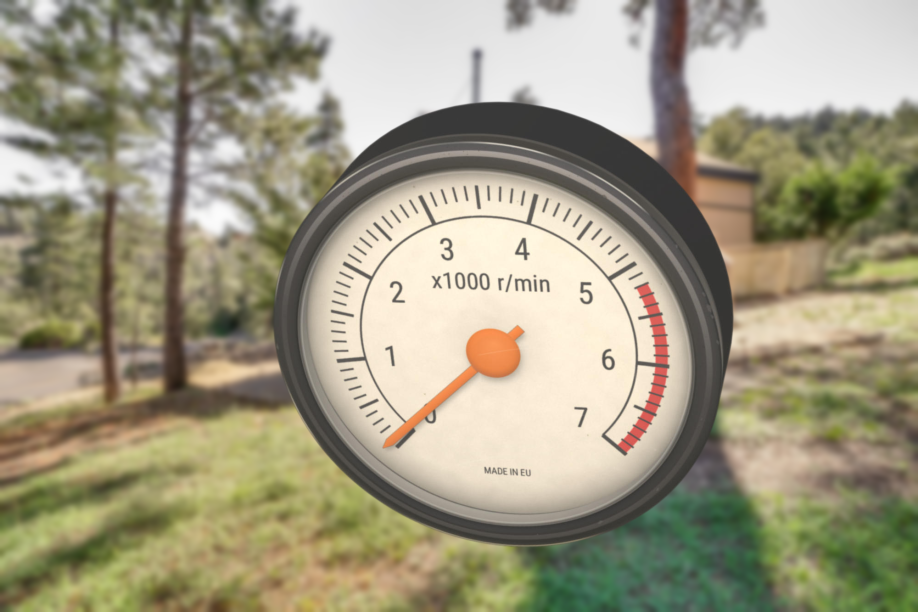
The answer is 100 (rpm)
